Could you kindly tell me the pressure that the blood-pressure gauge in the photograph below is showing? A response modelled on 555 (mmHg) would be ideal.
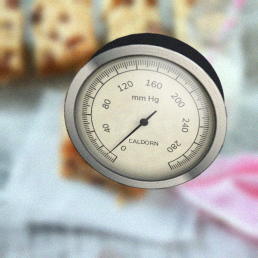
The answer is 10 (mmHg)
